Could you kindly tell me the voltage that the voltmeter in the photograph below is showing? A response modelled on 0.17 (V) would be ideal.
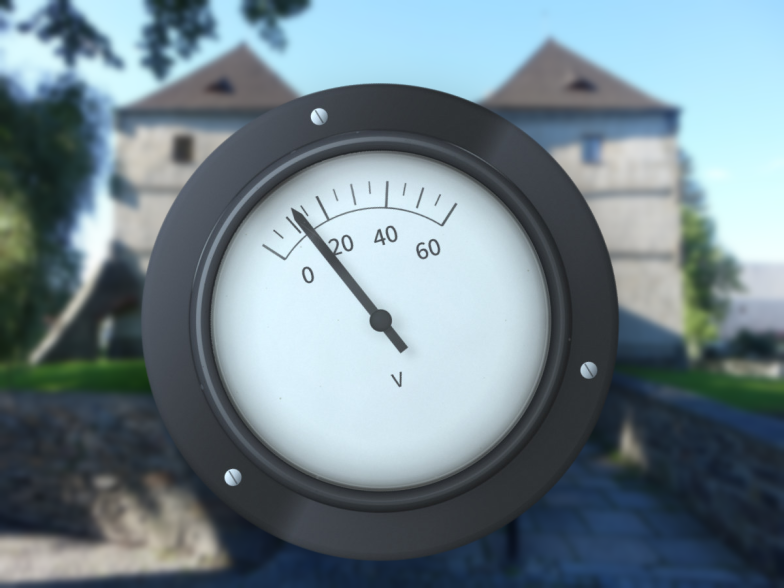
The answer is 12.5 (V)
